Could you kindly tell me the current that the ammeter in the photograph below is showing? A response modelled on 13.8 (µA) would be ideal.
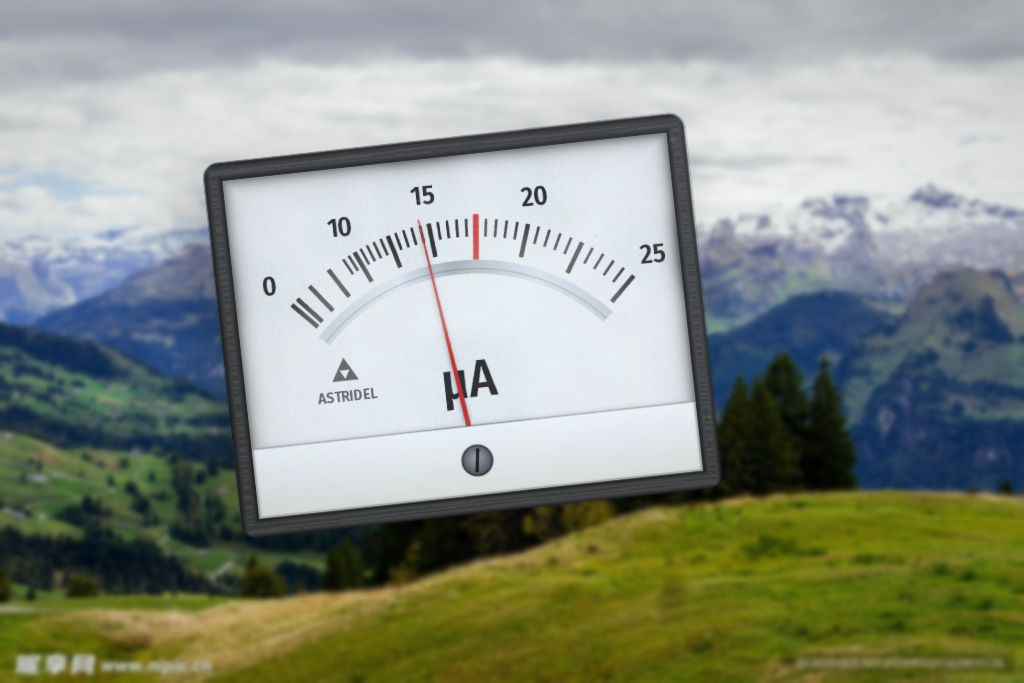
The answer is 14.5 (µA)
